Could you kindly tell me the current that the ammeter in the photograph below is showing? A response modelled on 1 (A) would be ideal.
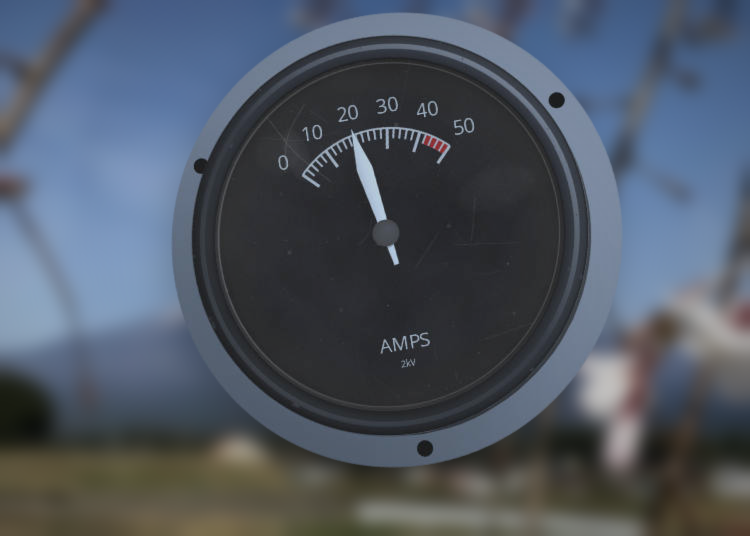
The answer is 20 (A)
